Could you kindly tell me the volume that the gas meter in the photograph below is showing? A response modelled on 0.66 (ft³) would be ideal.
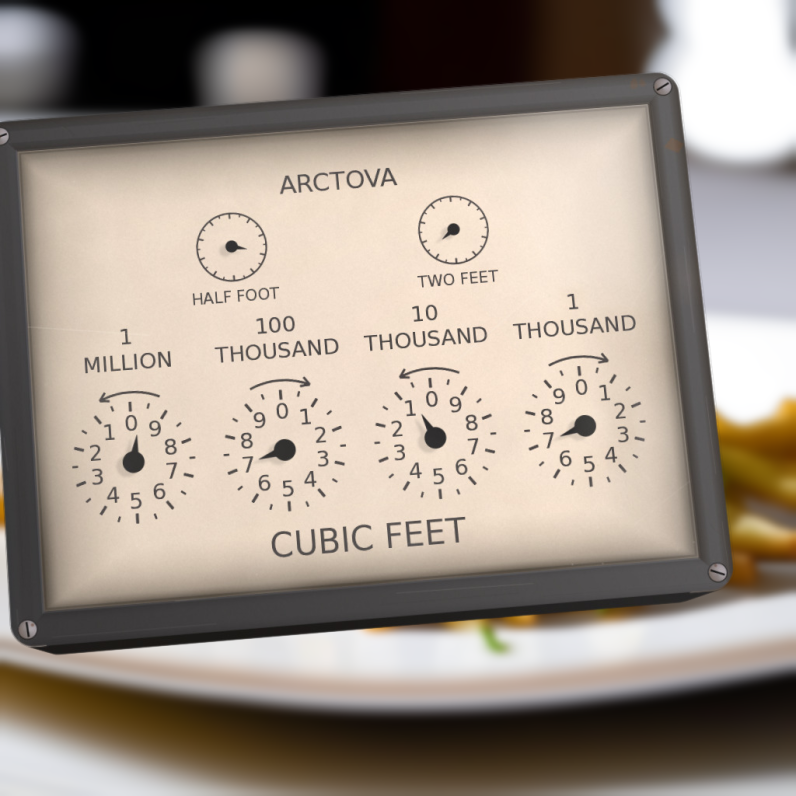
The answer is 970700 (ft³)
